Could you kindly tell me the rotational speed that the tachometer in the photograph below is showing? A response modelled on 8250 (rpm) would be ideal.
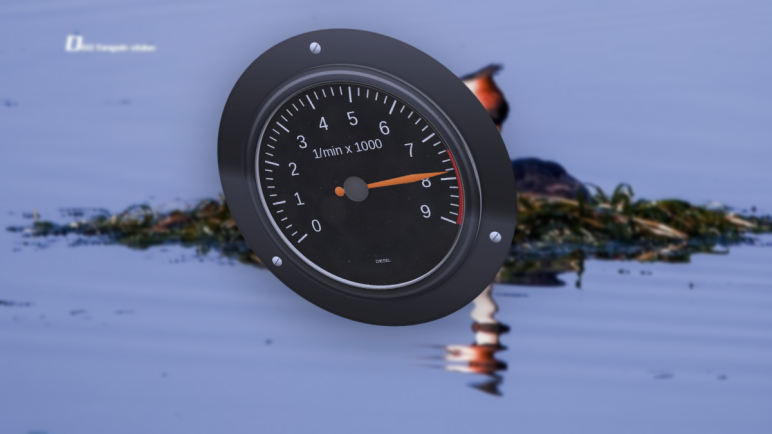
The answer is 7800 (rpm)
